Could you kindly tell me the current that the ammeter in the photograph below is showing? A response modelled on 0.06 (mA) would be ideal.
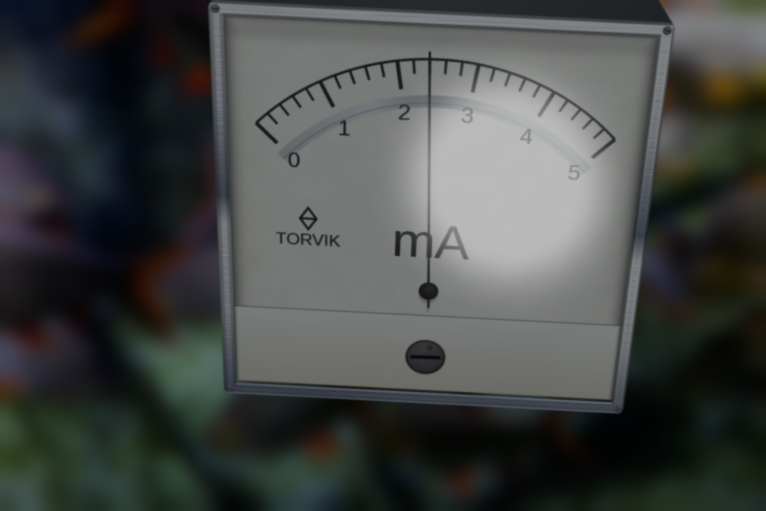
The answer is 2.4 (mA)
